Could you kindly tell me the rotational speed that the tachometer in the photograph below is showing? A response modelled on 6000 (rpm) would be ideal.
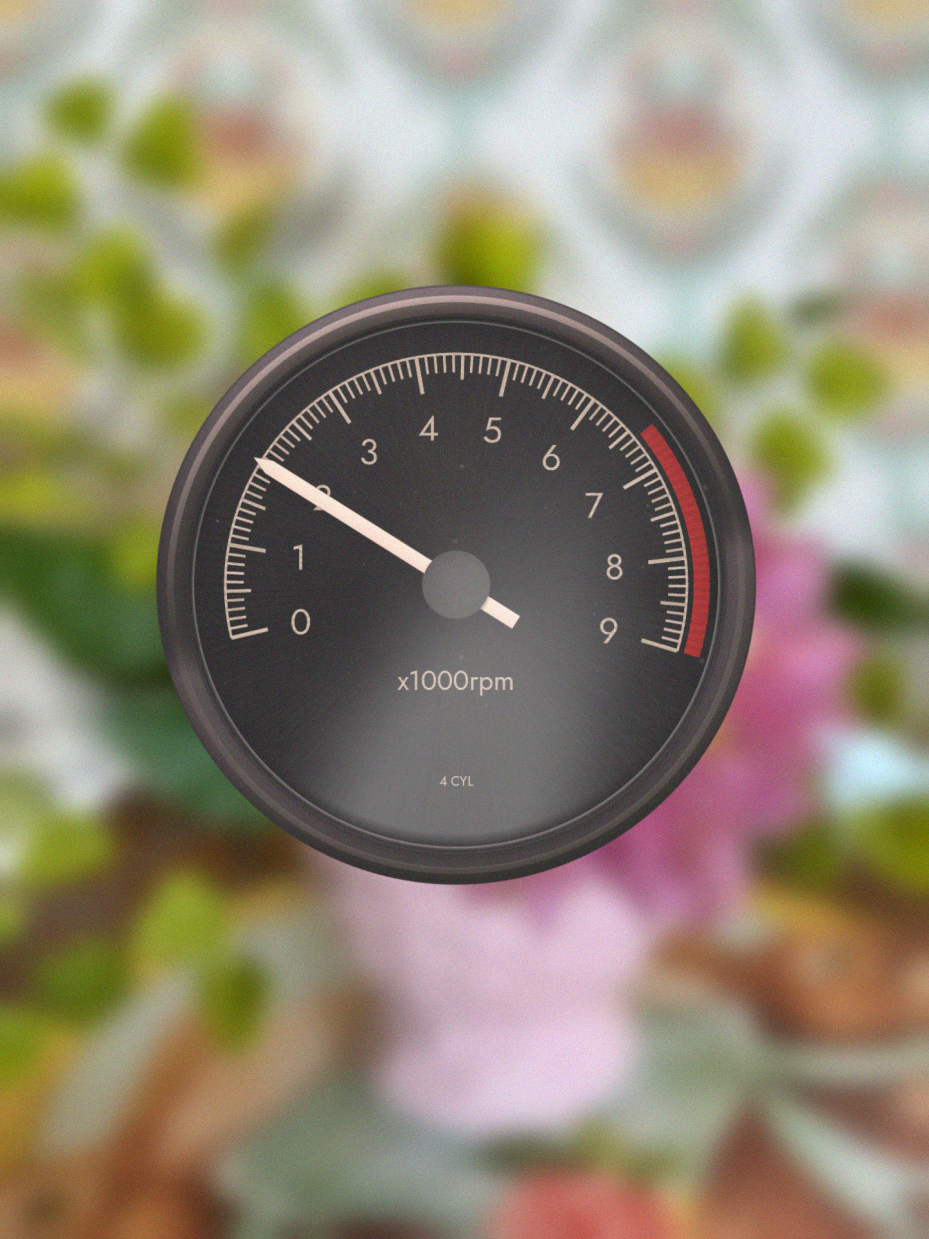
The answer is 1950 (rpm)
